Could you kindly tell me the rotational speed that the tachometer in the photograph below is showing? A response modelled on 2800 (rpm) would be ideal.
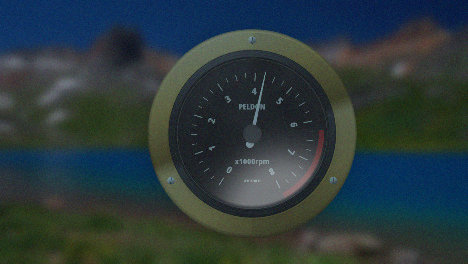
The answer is 4250 (rpm)
